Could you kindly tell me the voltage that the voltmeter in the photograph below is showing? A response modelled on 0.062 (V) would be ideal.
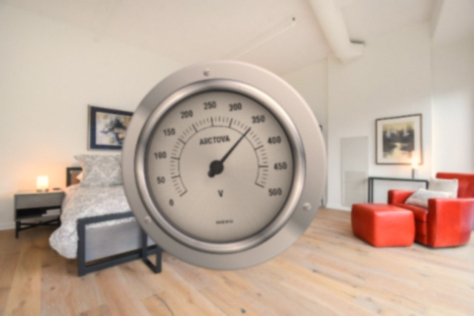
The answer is 350 (V)
